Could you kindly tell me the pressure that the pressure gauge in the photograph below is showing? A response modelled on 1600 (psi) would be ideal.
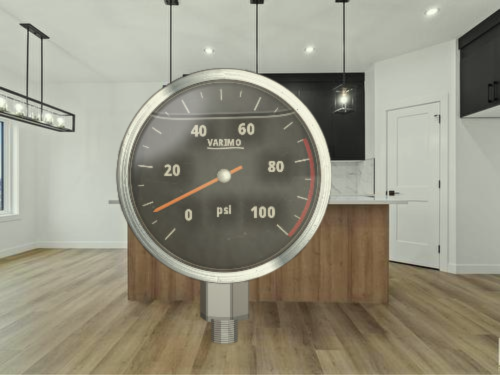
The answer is 7.5 (psi)
